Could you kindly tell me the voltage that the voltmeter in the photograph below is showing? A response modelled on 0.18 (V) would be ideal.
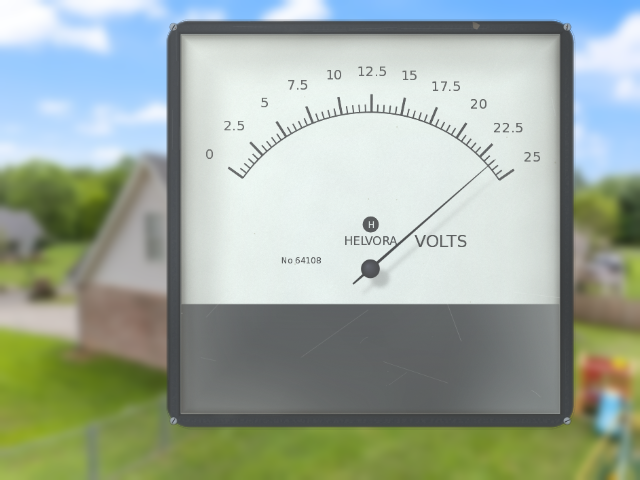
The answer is 23.5 (V)
